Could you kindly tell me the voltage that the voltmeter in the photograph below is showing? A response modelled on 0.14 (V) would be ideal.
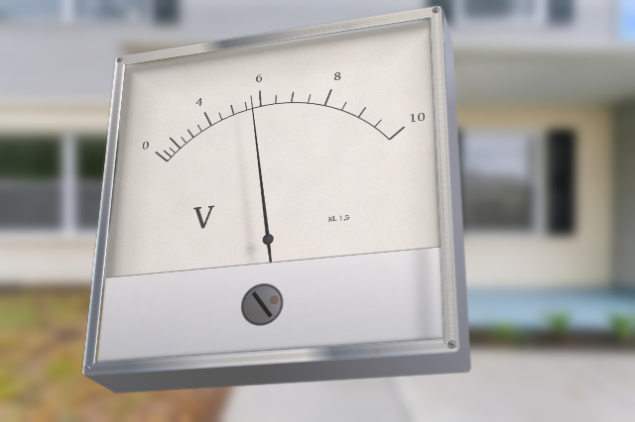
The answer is 5.75 (V)
